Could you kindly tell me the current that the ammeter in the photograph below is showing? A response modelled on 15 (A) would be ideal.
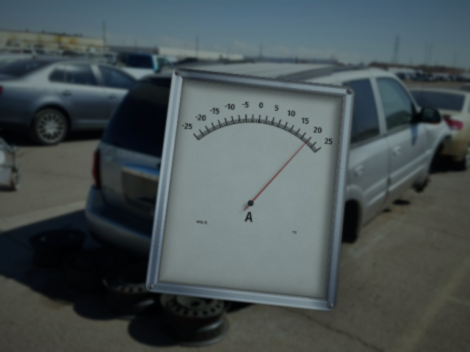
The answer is 20 (A)
